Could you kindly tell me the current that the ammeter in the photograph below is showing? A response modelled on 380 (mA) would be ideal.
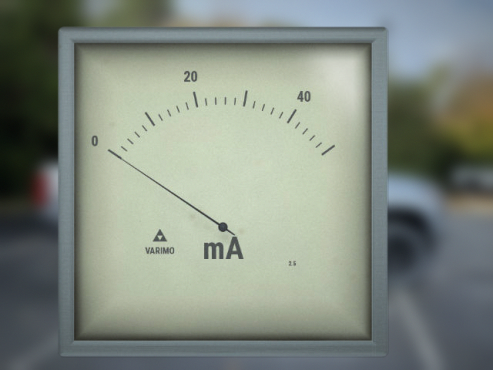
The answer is 0 (mA)
